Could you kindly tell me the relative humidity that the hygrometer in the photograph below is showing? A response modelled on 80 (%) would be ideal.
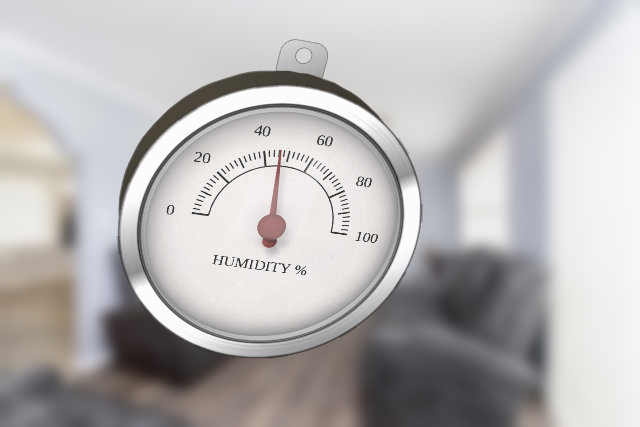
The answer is 46 (%)
